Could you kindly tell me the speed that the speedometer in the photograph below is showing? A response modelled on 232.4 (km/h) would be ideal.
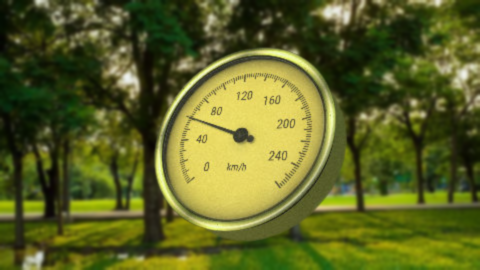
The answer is 60 (km/h)
